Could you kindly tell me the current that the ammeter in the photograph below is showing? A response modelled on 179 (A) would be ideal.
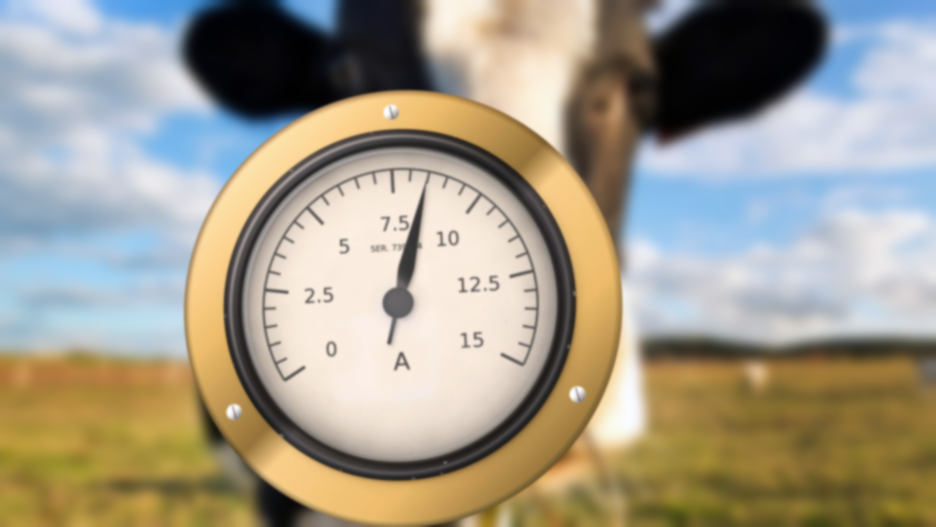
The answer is 8.5 (A)
